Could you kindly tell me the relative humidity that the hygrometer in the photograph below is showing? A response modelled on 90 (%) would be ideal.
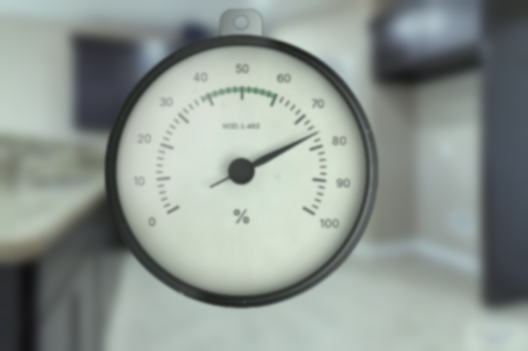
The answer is 76 (%)
